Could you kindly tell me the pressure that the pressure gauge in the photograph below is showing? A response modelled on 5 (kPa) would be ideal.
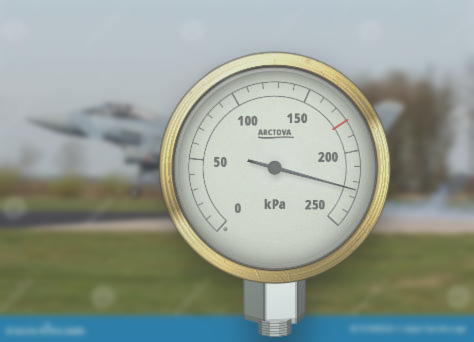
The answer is 225 (kPa)
